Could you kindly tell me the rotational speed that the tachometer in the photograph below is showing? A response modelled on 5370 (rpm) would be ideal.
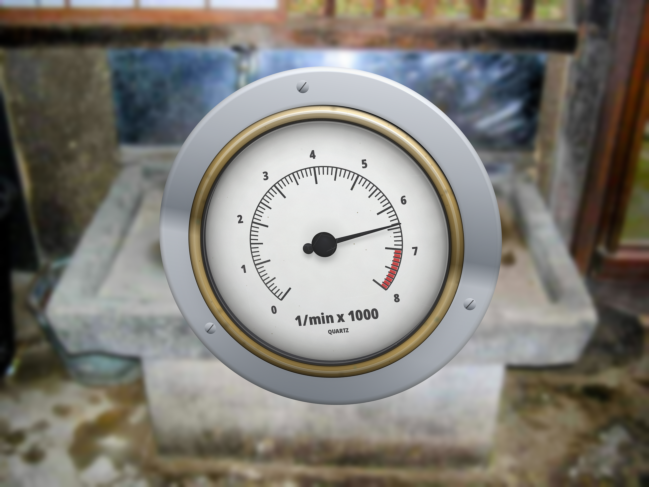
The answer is 6400 (rpm)
